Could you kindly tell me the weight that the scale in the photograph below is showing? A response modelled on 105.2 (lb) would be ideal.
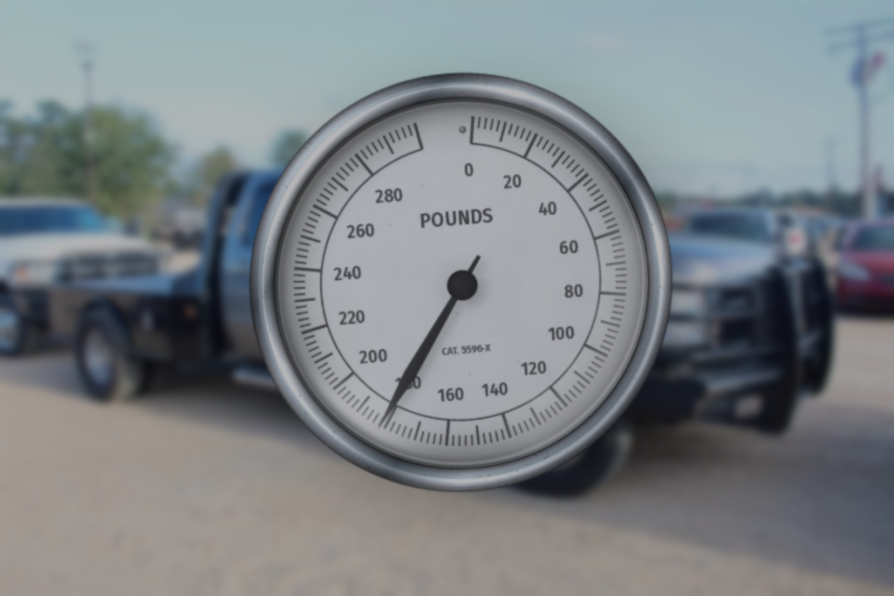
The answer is 182 (lb)
